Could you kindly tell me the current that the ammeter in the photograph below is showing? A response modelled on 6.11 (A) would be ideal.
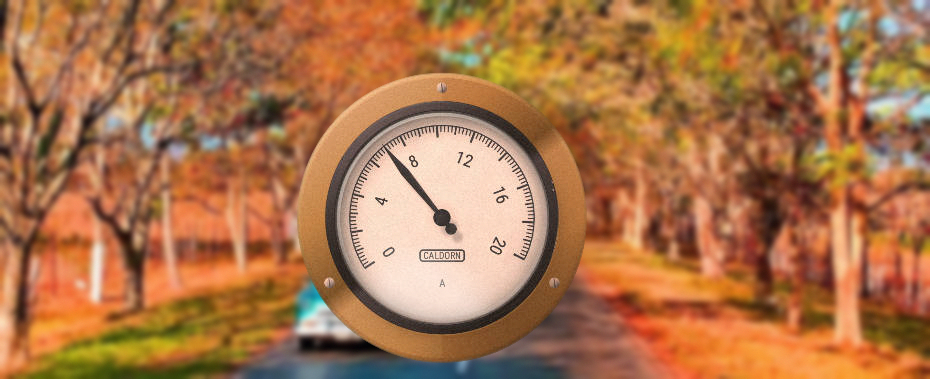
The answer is 7 (A)
